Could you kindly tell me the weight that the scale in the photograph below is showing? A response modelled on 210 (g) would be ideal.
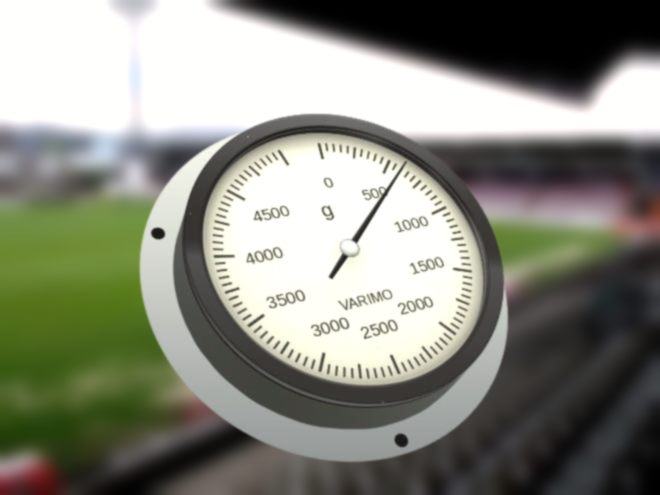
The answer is 600 (g)
